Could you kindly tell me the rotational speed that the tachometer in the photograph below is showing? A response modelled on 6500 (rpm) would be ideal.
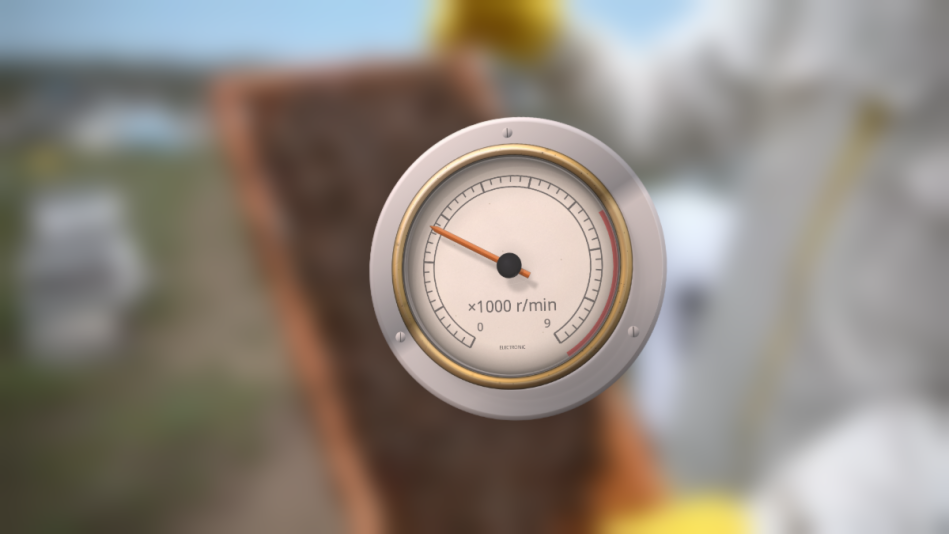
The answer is 2700 (rpm)
